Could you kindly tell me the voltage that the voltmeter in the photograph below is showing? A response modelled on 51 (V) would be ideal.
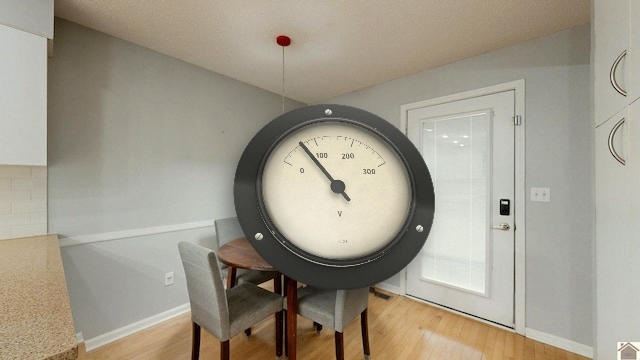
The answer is 60 (V)
